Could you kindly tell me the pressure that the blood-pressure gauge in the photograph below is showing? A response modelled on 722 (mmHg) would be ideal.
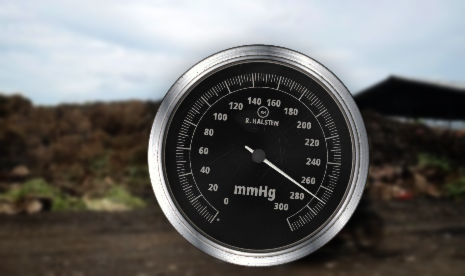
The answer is 270 (mmHg)
